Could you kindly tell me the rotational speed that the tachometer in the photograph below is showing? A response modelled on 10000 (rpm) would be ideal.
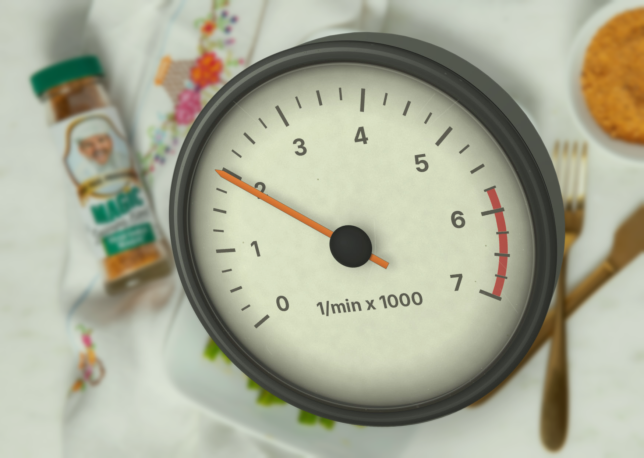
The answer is 2000 (rpm)
